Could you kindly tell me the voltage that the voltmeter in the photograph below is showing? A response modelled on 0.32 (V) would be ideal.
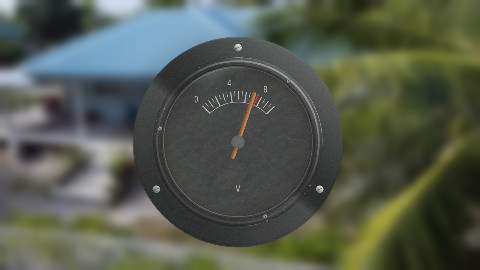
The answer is 7 (V)
